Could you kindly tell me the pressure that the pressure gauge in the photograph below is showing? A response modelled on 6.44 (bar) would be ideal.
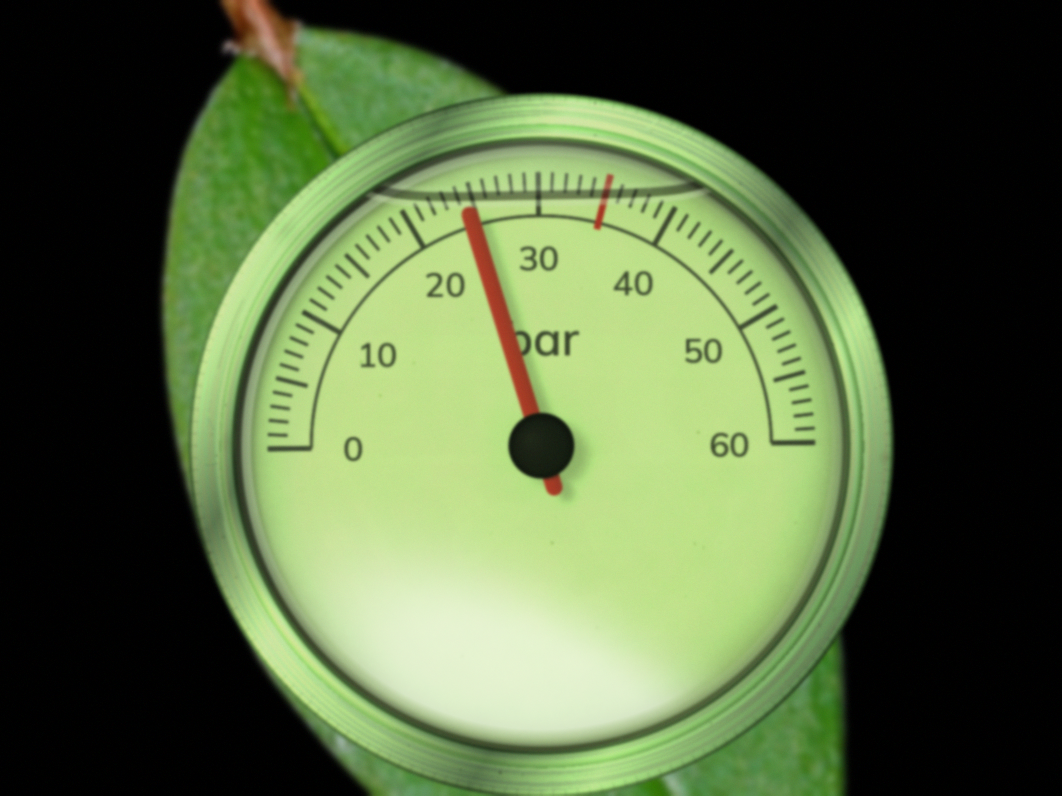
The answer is 24.5 (bar)
